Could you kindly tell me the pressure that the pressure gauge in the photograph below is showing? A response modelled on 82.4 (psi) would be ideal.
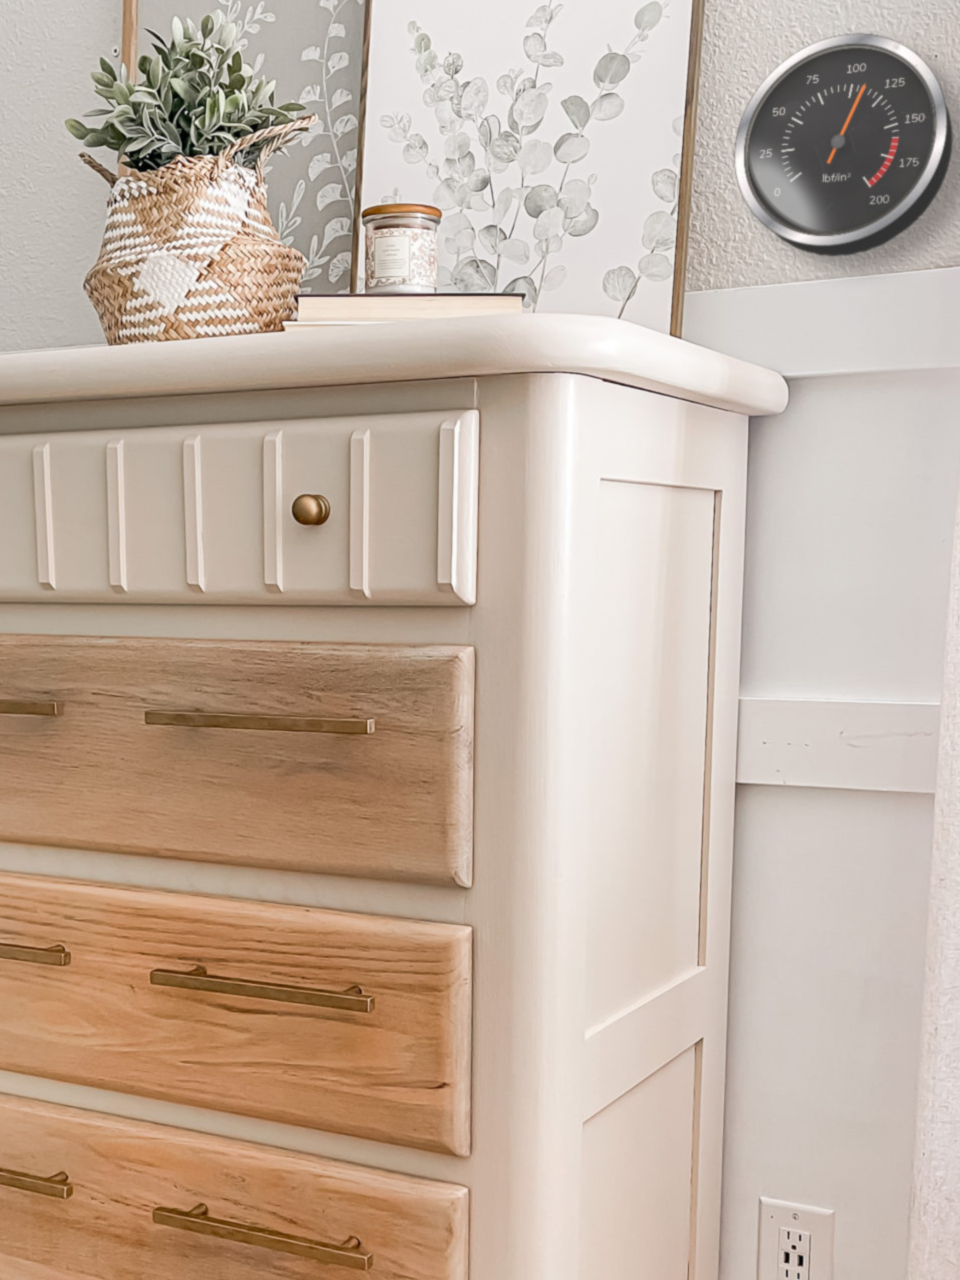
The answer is 110 (psi)
